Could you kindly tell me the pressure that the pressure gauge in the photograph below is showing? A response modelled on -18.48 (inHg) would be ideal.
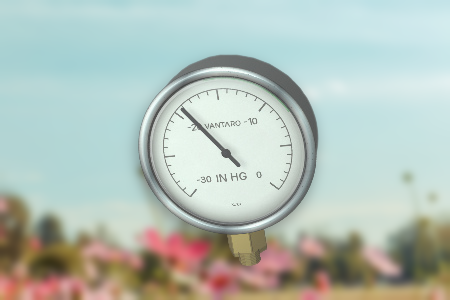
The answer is -19 (inHg)
